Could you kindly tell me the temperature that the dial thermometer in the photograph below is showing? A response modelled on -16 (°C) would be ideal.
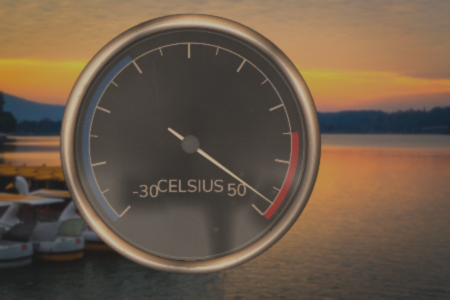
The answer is 47.5 (°C)
